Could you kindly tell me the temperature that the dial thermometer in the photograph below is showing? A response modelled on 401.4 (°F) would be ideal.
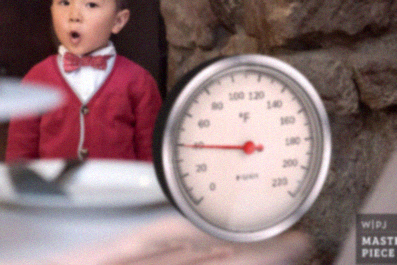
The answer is 40 (°F)
